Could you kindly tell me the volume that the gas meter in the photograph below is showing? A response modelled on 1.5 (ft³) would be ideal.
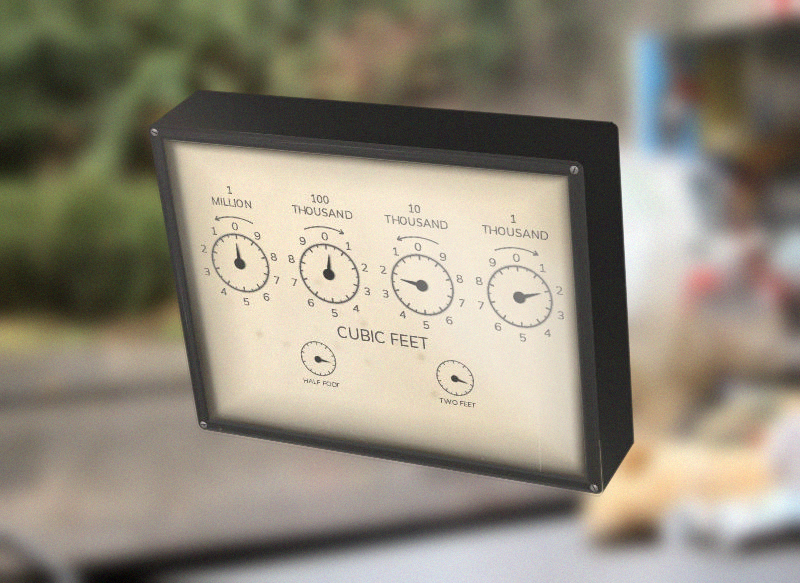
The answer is 2200 (ft³)
